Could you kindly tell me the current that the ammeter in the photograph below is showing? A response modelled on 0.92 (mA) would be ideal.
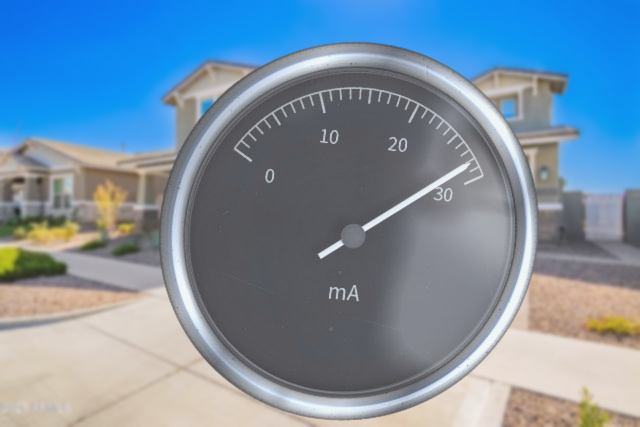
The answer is 28 (mA)
